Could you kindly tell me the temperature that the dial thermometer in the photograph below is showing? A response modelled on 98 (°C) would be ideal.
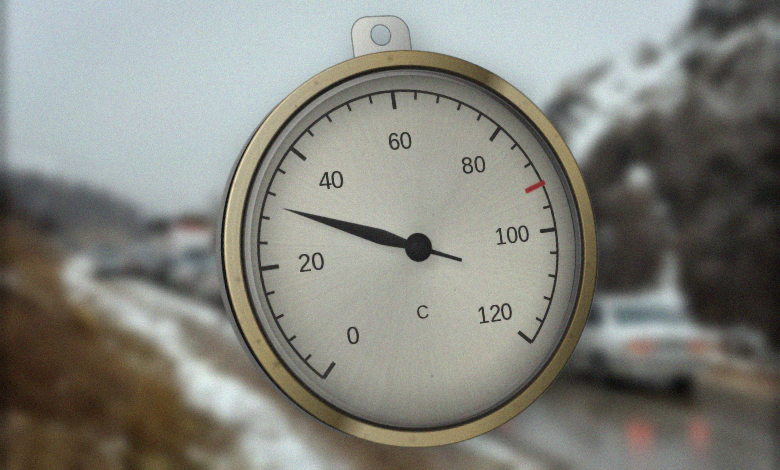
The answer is 30 (°C)
